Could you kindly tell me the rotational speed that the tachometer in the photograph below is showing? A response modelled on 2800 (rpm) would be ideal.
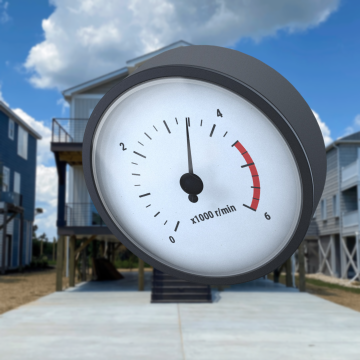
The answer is 3500 (rpm)
